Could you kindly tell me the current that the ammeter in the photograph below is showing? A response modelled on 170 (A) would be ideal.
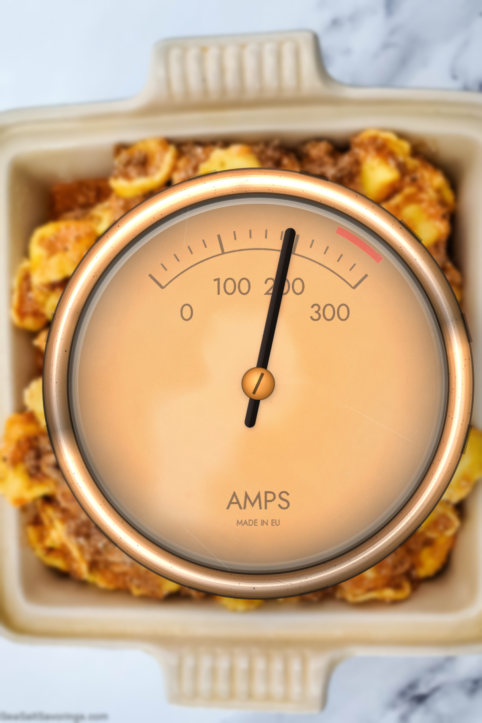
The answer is 190 (A)
